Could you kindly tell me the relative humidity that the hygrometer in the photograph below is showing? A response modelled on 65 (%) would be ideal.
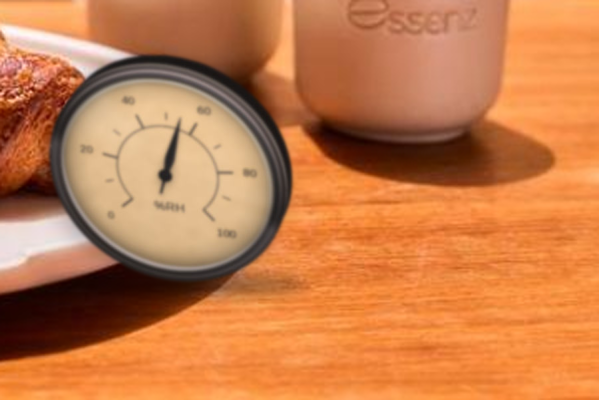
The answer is 55 (%)
